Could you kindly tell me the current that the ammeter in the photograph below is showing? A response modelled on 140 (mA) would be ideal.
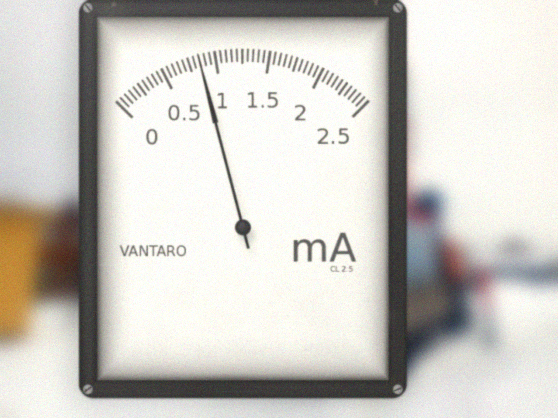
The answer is 0.85 (mA)
